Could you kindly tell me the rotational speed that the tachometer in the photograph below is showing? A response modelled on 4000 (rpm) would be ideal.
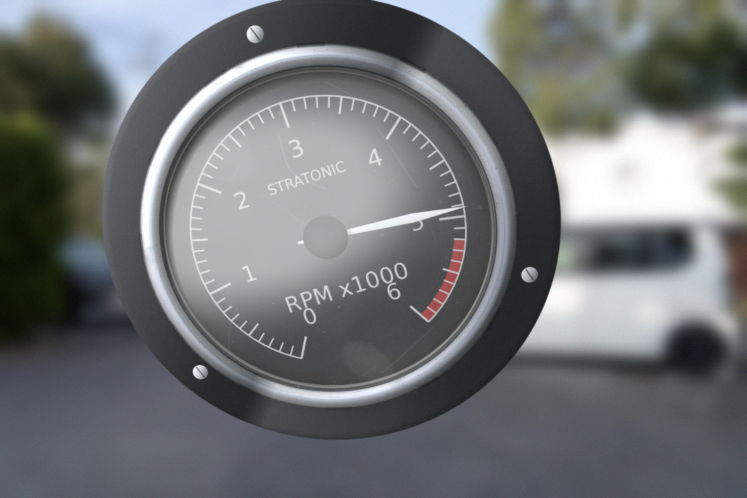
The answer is 4900 (rpm)
